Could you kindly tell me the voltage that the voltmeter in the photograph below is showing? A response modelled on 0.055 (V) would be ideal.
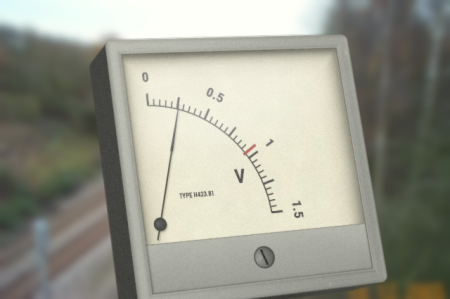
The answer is 0.25 (V)
